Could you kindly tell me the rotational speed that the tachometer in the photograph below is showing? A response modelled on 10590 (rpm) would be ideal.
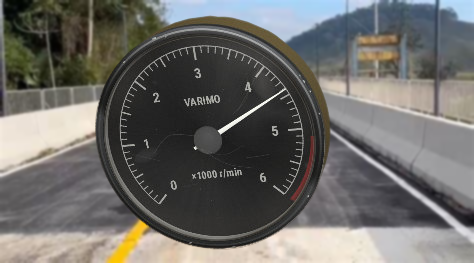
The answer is 4400 (rpm)
